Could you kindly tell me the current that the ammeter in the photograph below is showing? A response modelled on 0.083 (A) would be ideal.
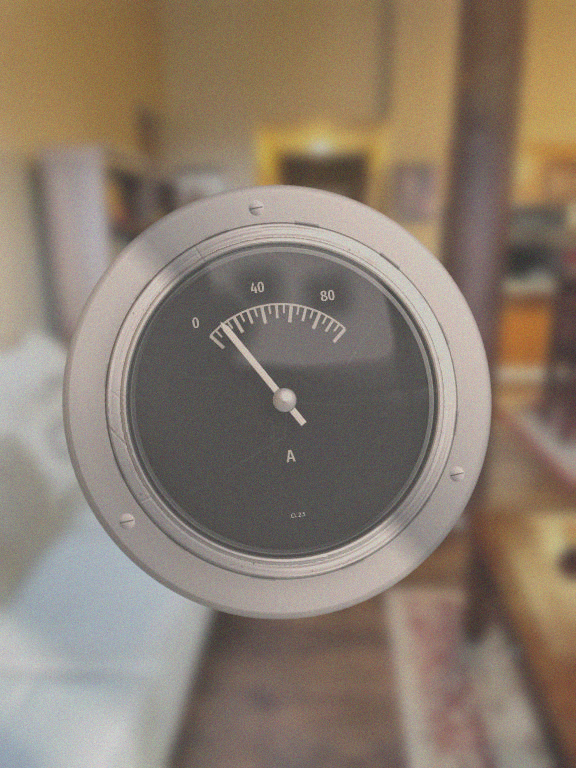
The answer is 10 (A)
